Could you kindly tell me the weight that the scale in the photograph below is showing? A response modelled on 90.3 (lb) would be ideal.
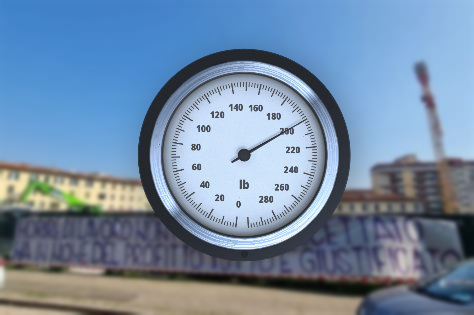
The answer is 200 (lb)
